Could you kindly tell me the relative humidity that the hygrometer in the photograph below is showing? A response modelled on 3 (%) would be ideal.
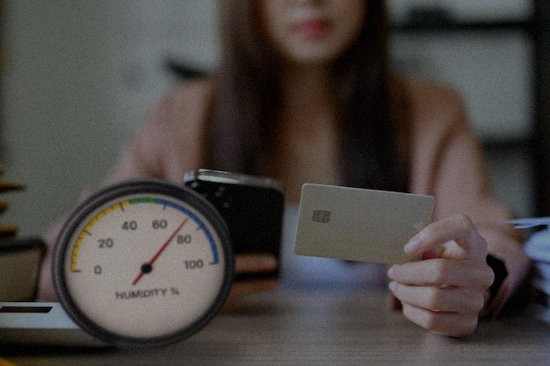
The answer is 72 (%)
